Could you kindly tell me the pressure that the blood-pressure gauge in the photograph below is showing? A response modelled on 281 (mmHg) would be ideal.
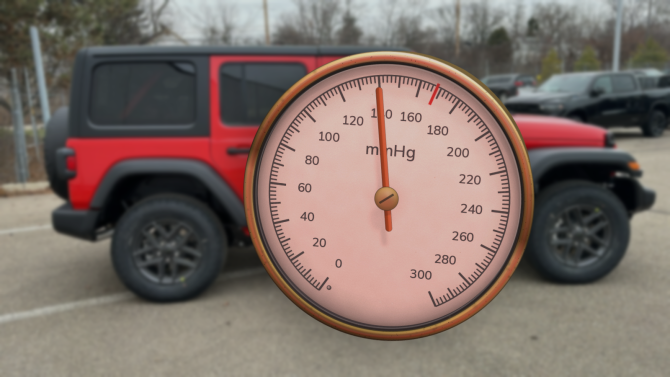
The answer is 140 (mmHg)
